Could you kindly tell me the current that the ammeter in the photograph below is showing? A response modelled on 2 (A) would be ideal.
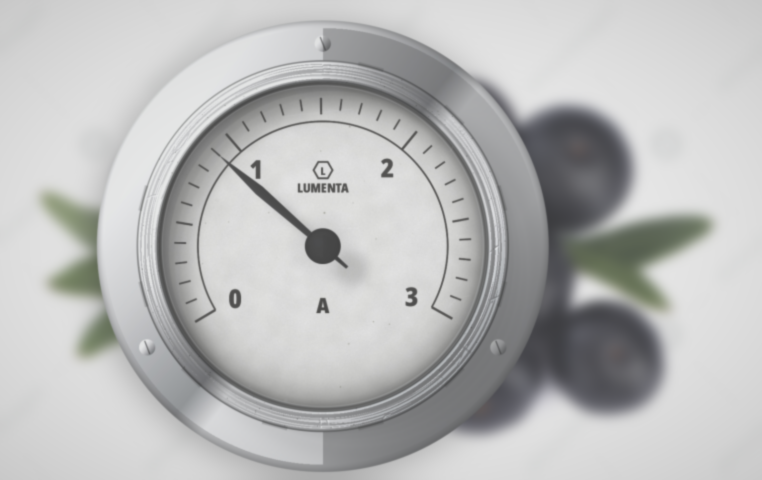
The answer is 0.9 (A)
